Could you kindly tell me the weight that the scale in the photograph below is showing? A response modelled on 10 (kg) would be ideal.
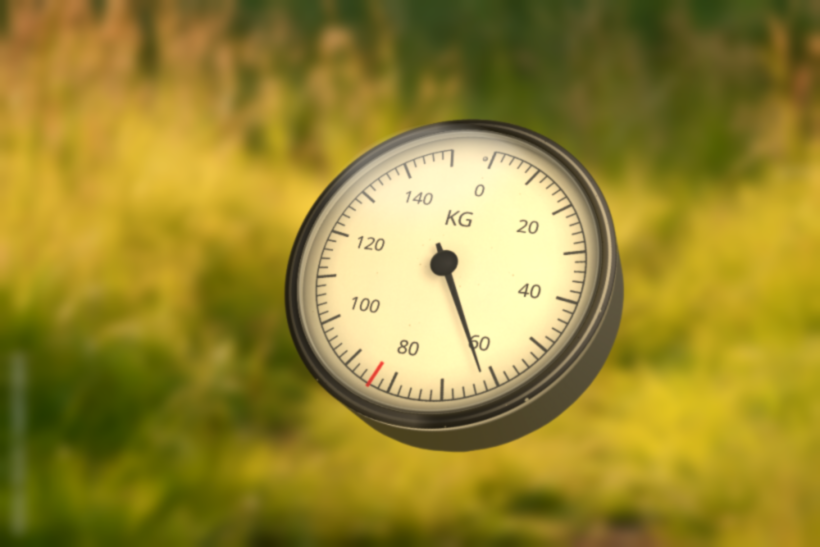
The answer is 62 (kg)
